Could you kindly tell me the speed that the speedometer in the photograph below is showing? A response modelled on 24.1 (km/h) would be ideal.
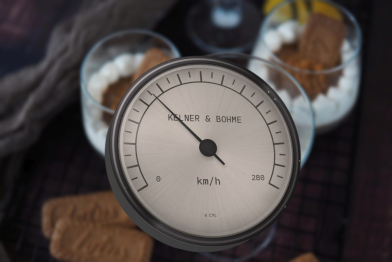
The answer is 90 (km/h)
